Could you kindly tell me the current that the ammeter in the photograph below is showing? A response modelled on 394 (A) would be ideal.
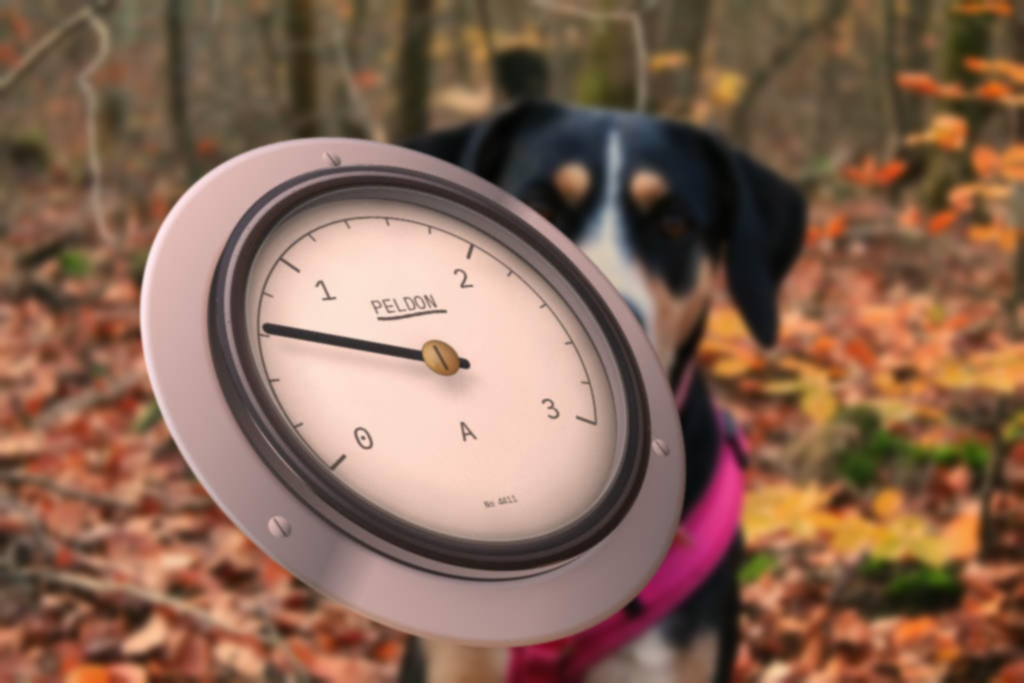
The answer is 0.6 (A)
